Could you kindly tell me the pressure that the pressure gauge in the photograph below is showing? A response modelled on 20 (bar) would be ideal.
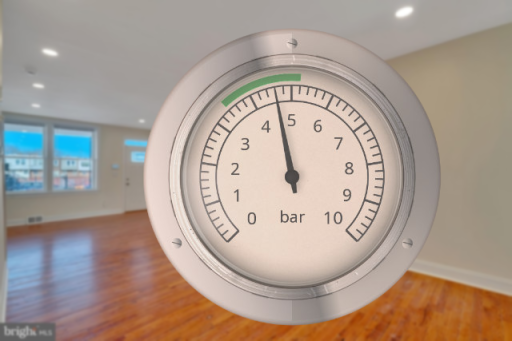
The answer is 4.6 (bar)
